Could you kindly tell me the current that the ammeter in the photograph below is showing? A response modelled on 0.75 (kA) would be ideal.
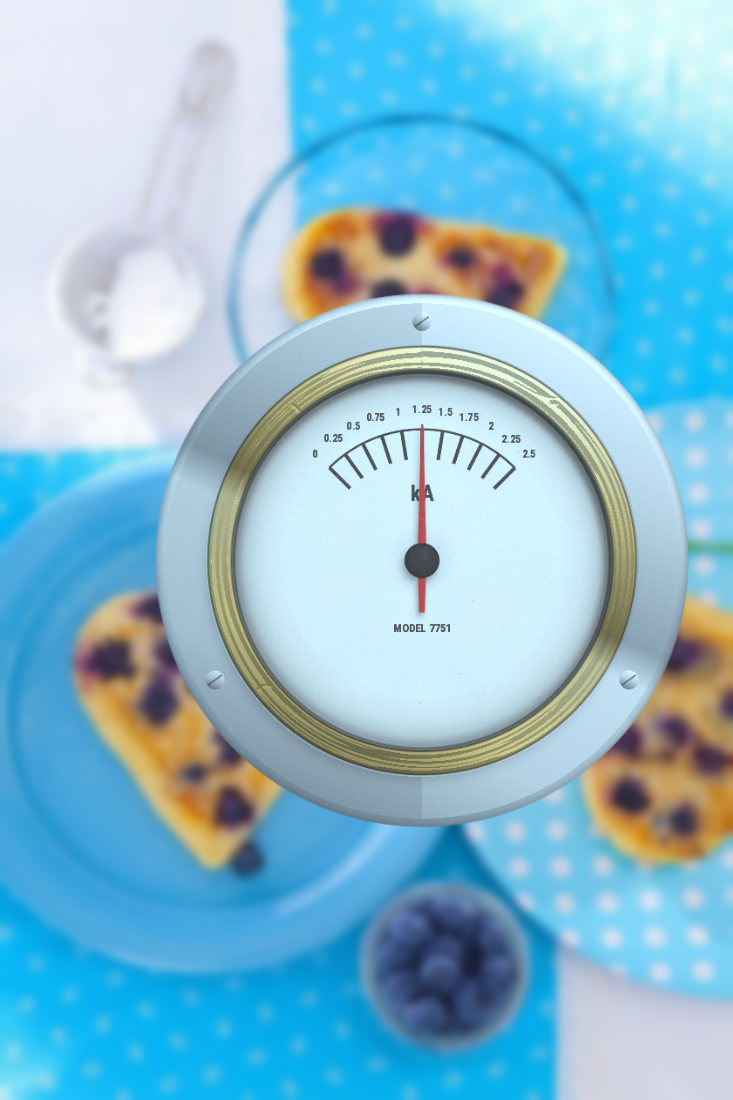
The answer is 1.25 (kA)
